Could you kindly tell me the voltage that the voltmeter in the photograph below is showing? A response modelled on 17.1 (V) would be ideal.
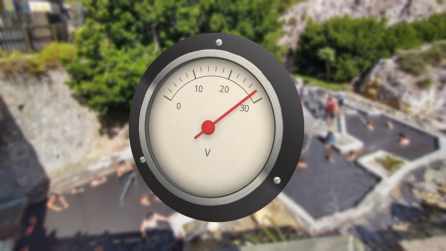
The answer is 28 (V)
